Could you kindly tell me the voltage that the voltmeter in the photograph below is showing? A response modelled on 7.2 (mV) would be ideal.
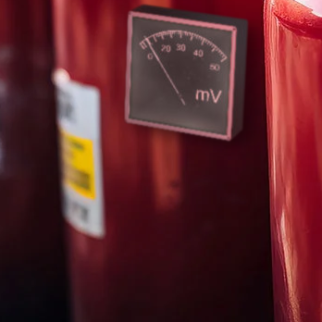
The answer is 10 (mV)
